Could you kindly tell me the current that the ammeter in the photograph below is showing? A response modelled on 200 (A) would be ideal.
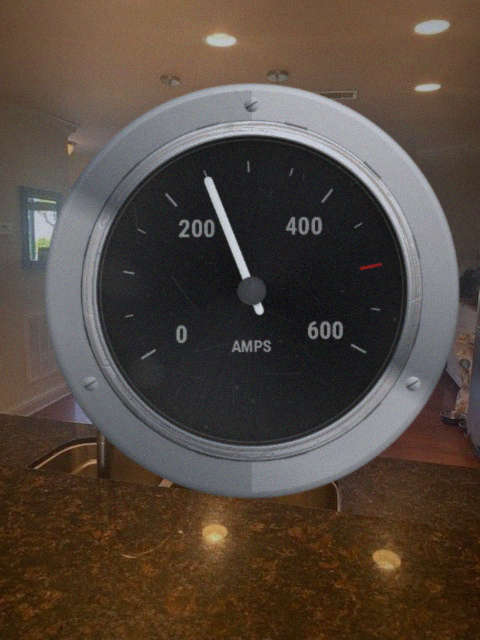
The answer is 250 (A)
